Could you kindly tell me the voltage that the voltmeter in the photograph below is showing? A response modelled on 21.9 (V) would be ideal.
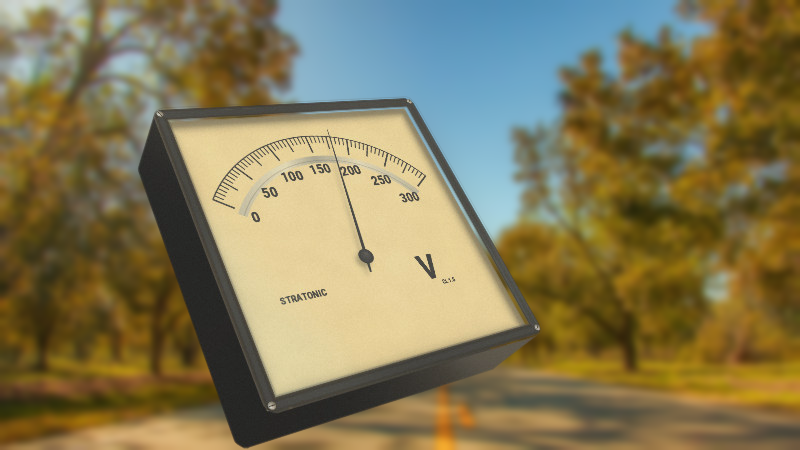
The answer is 175 (V)
